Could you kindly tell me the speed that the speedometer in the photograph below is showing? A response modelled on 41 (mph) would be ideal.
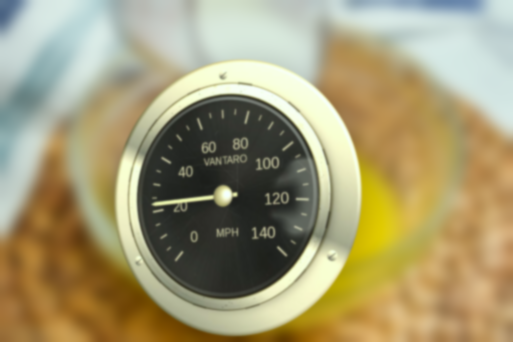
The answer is 22.5 (mph)
